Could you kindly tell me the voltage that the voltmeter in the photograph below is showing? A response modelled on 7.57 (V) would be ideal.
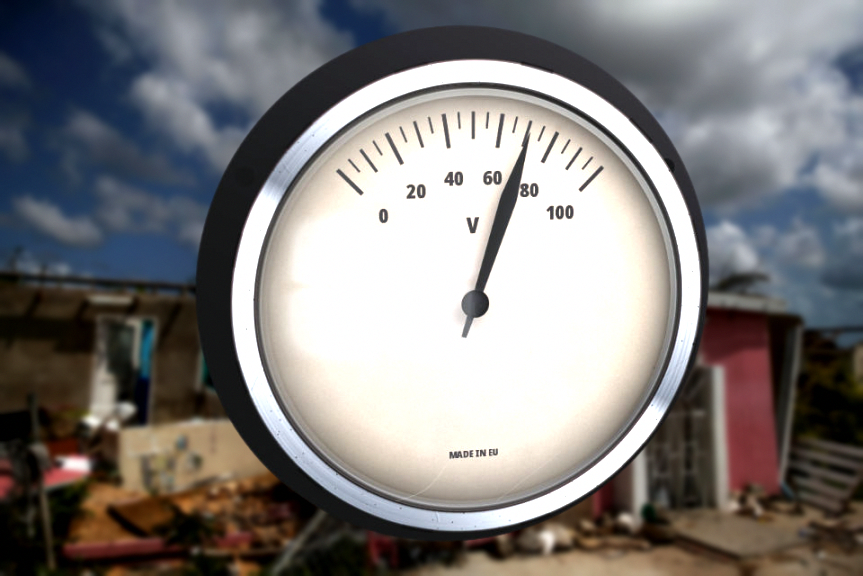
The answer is 70 (V)
